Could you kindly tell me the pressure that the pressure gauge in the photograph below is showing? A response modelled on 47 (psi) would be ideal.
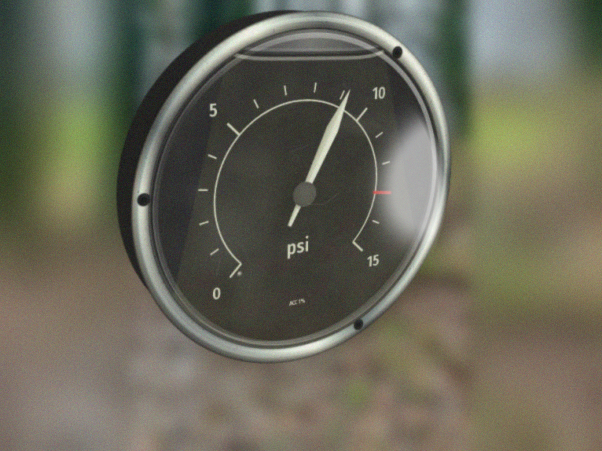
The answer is 9 (psi)
